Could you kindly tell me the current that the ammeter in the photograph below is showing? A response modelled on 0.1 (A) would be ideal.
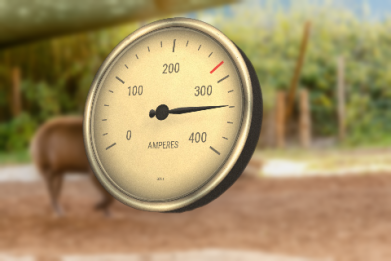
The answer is 340 (A)
